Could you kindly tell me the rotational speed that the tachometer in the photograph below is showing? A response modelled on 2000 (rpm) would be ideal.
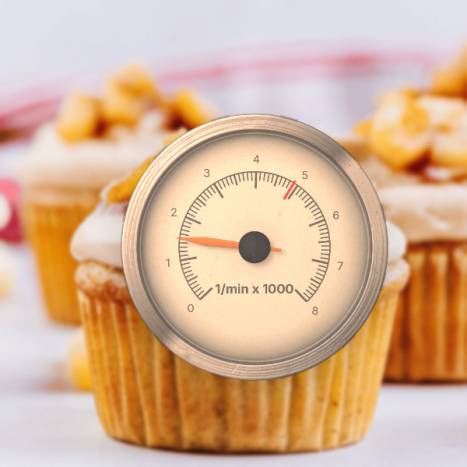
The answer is 1500 (rpm)
